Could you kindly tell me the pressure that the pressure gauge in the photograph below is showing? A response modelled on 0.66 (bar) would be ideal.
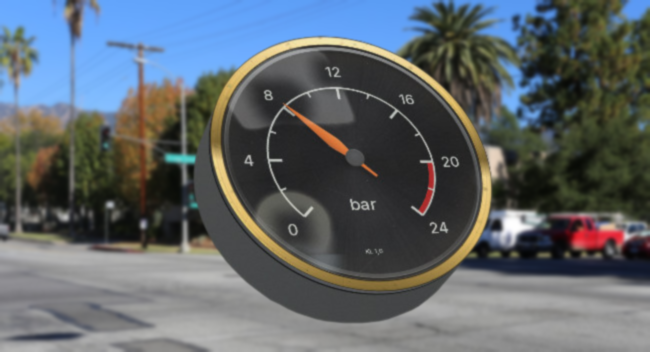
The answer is 8 (bar)
